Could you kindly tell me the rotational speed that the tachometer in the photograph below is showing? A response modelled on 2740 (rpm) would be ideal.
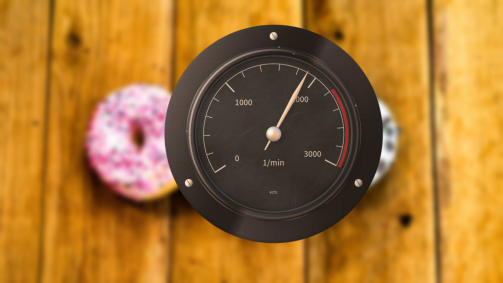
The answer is 1900 (rpm)
